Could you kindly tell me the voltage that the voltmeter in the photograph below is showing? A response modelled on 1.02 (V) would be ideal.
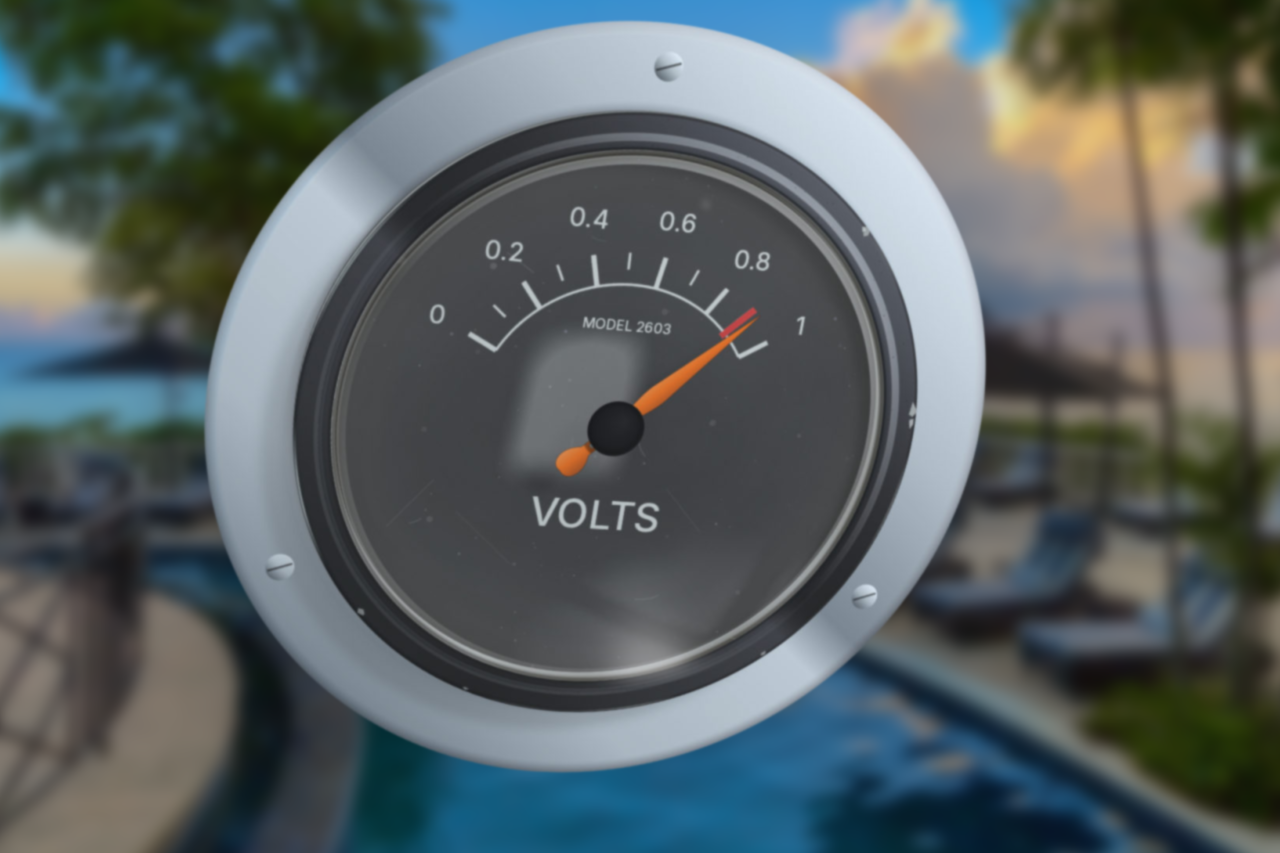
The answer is 0.9 (V)
